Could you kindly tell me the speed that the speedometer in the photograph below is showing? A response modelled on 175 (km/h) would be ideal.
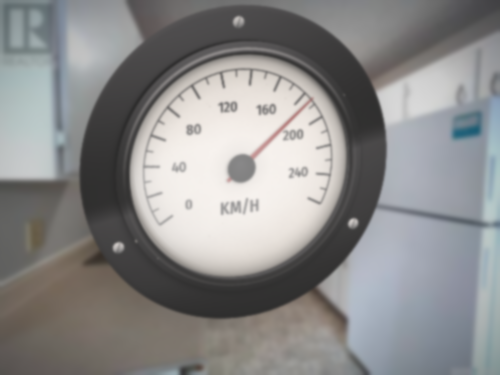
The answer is 185 (km/h)
